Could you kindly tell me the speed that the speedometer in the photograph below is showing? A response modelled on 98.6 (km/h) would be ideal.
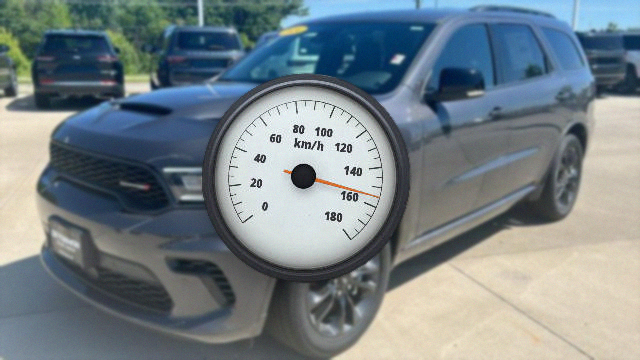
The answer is 155 (km/h)
